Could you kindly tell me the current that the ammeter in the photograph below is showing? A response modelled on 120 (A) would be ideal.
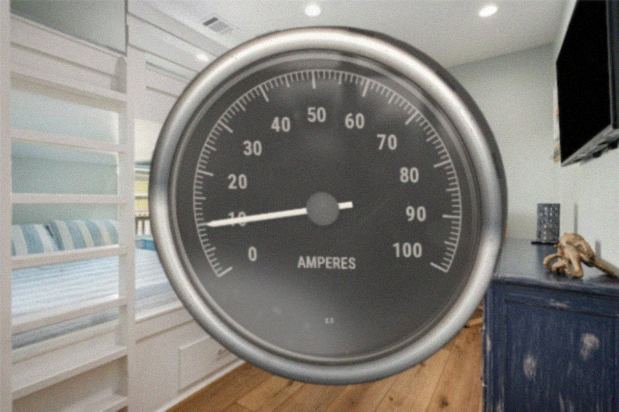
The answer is 10 (A)
